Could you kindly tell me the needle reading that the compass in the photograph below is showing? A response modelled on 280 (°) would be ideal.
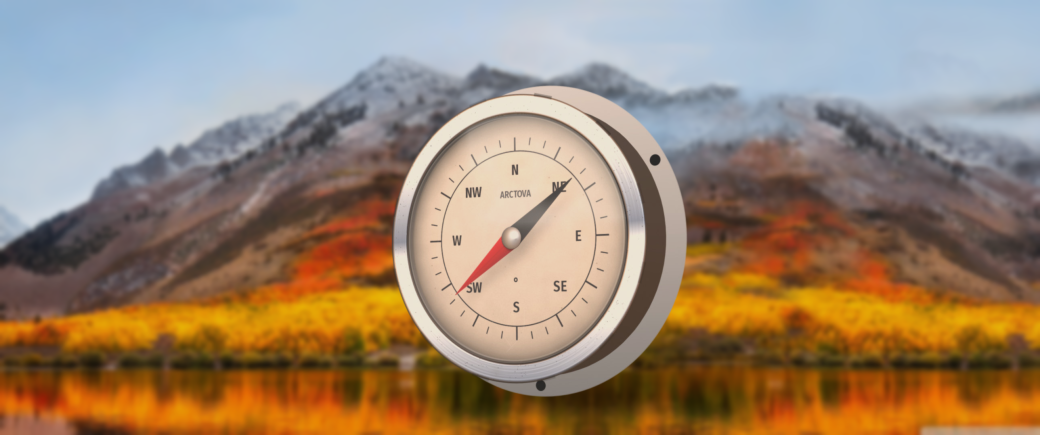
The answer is 230 (°)
